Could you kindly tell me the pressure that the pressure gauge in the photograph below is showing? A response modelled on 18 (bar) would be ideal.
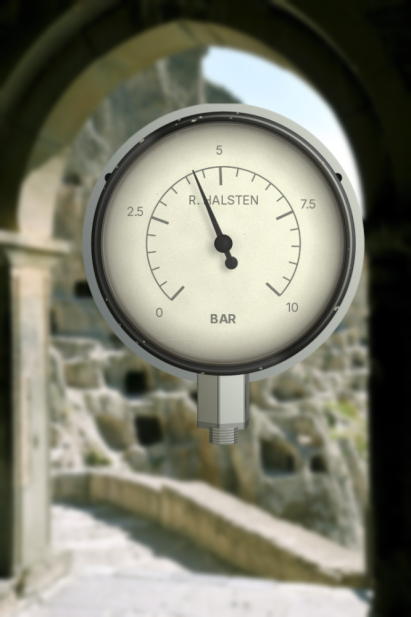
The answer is 4.25 (bar)
